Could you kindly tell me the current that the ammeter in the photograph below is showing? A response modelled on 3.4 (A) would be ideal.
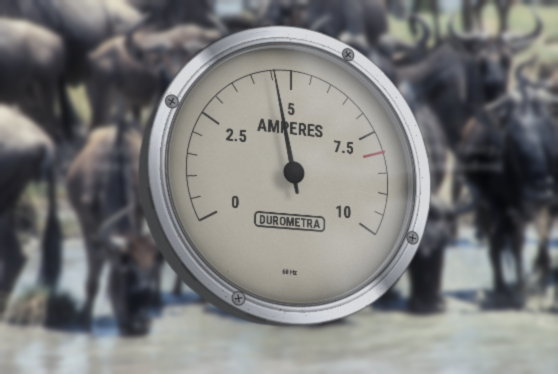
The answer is 4.5 (A)
